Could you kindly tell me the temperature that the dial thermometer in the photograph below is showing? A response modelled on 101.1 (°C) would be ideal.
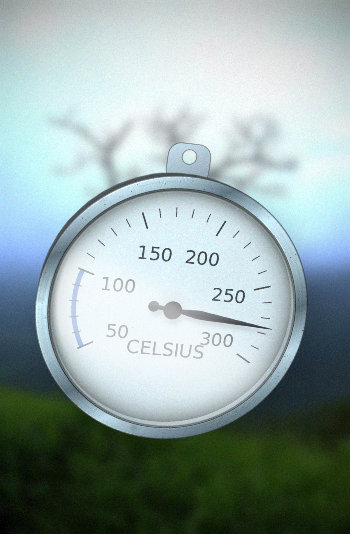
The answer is 275 (°C)
